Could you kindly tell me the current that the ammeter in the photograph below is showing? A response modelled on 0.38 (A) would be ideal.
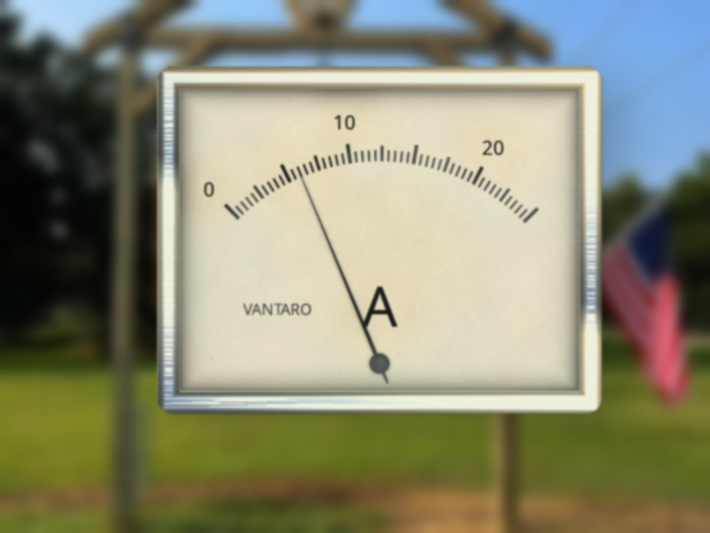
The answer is 6 (A)
